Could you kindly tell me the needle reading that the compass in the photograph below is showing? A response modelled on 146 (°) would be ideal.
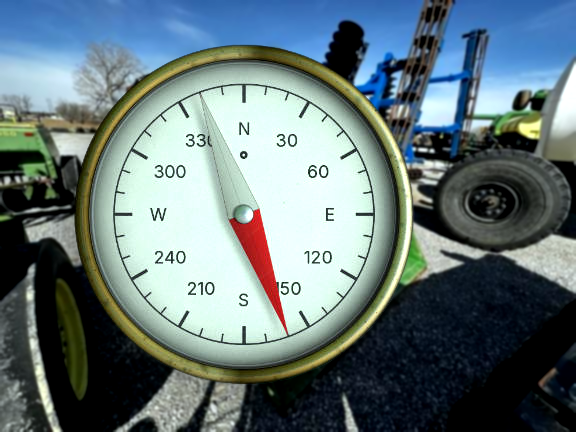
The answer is 160 (°)
